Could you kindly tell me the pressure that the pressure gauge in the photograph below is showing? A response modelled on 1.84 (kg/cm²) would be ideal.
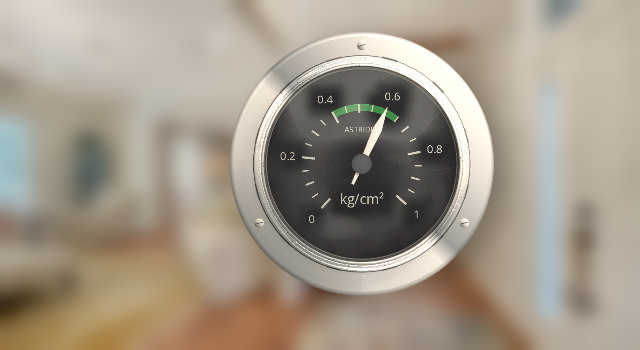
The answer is 0.6 (kg/cm²)
